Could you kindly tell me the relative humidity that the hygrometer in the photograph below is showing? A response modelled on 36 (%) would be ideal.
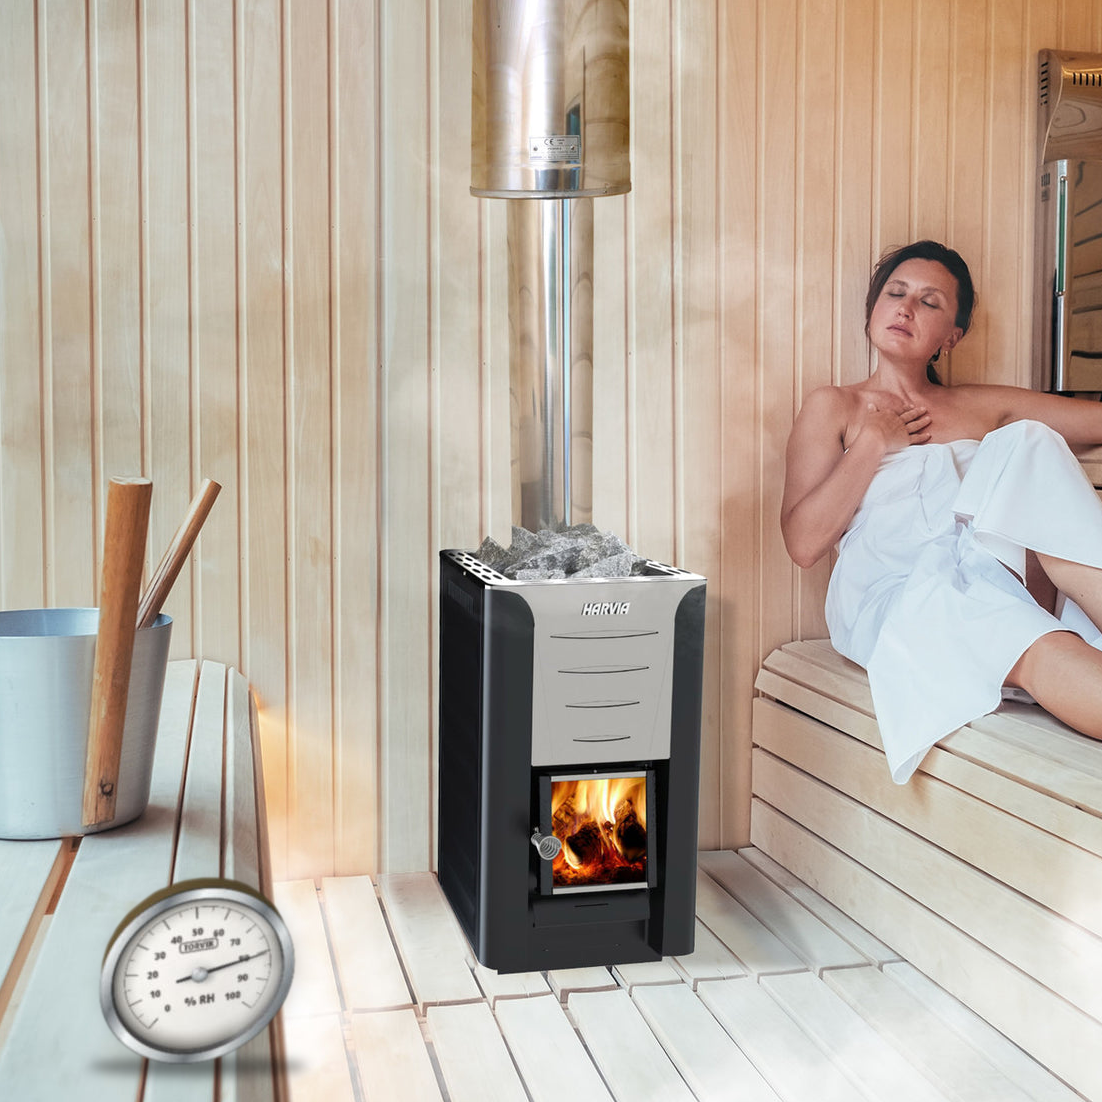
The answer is 80 (%)
